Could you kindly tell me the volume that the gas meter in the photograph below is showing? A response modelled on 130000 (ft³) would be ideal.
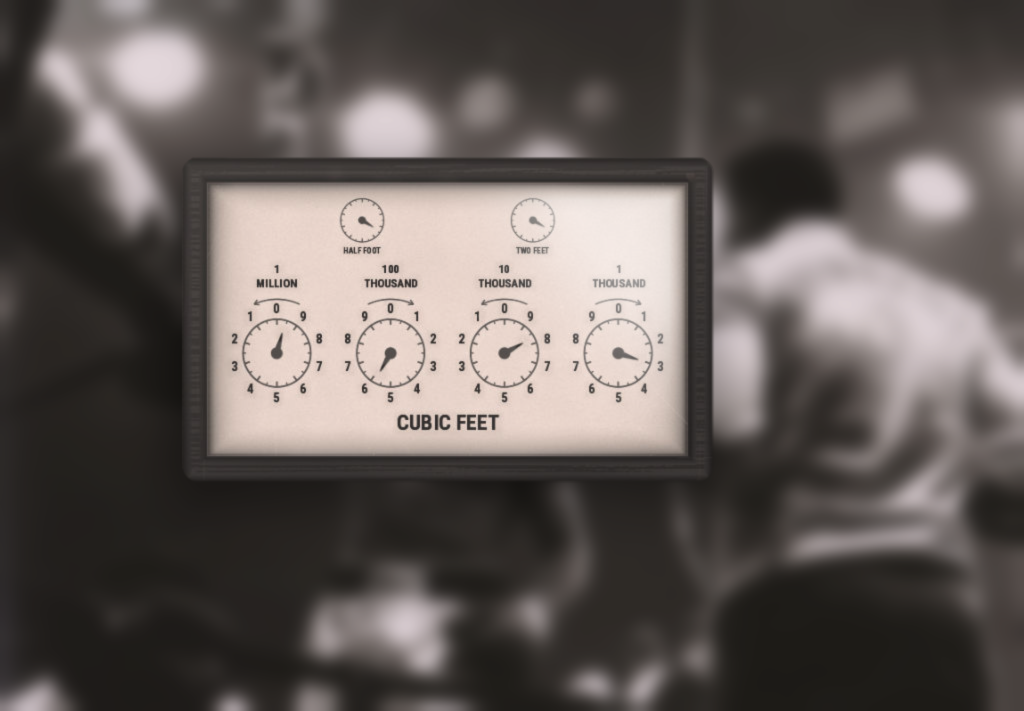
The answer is 958300 (ft³)
